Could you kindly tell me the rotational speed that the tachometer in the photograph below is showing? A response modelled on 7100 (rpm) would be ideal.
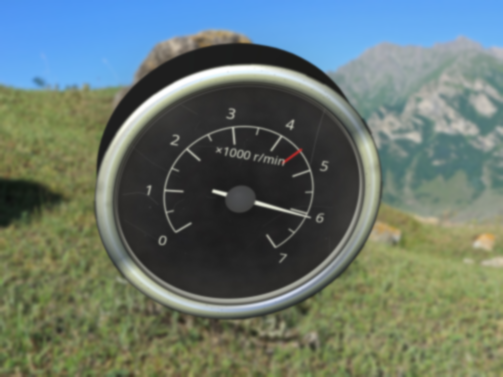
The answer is 6000 (rpm)
